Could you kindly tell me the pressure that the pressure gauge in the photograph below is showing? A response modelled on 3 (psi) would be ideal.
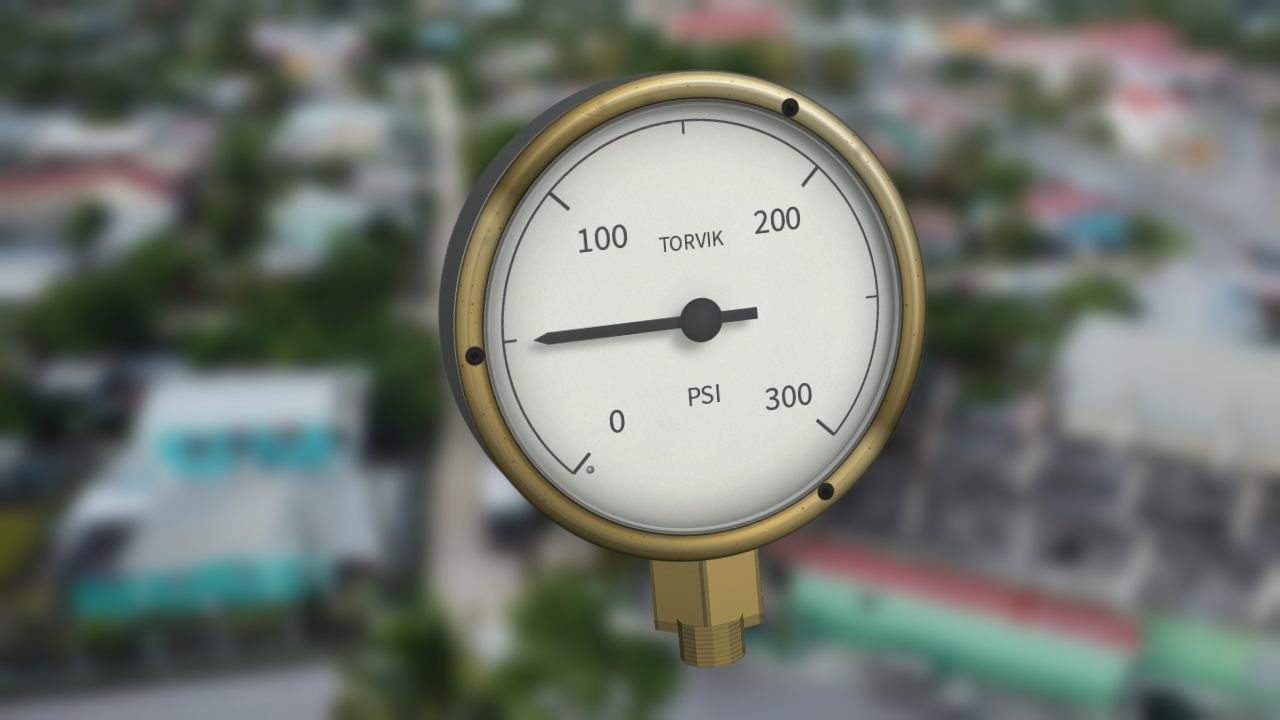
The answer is 50 (psi)
